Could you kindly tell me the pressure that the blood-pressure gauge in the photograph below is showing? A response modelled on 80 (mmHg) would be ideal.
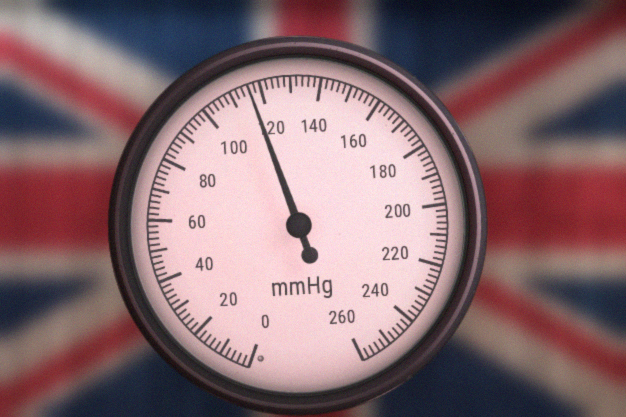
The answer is 116 (mmHg)
